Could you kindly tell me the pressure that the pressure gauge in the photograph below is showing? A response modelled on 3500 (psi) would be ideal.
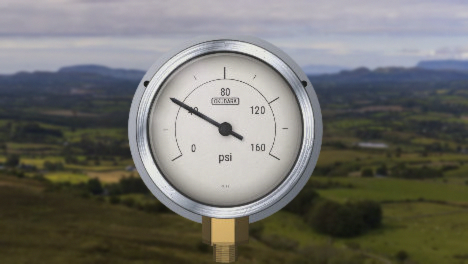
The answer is 40 (psi)
